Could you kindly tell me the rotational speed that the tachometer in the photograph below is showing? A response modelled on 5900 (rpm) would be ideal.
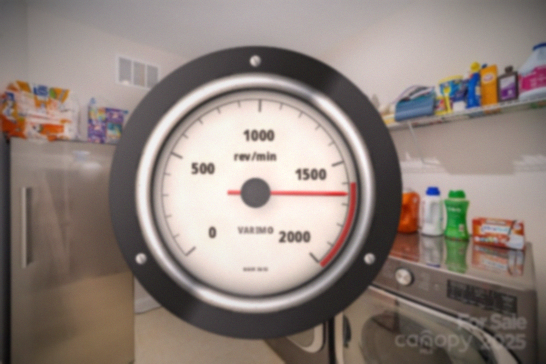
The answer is 1650 (rpm)
